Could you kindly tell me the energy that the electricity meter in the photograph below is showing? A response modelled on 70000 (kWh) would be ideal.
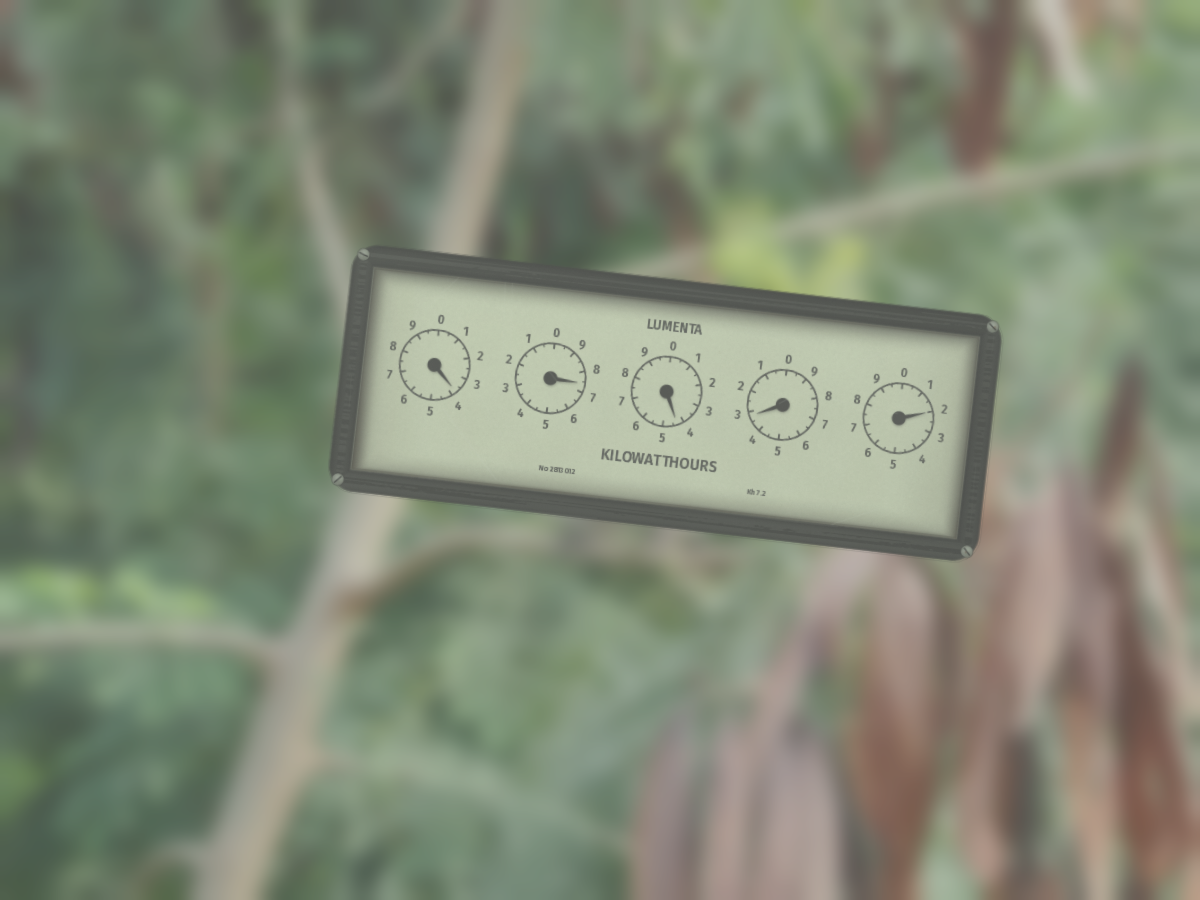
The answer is 37432 (kWh)
